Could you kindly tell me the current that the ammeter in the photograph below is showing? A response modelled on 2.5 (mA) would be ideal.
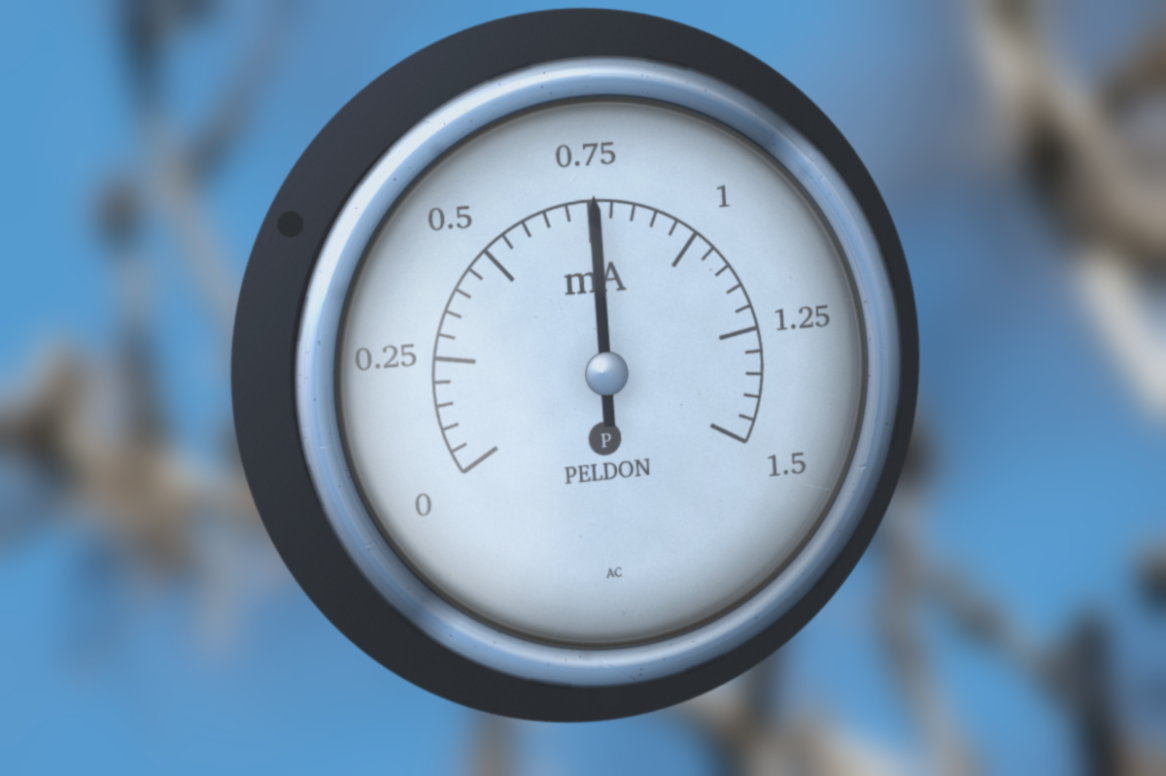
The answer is 0.75 (mA)
